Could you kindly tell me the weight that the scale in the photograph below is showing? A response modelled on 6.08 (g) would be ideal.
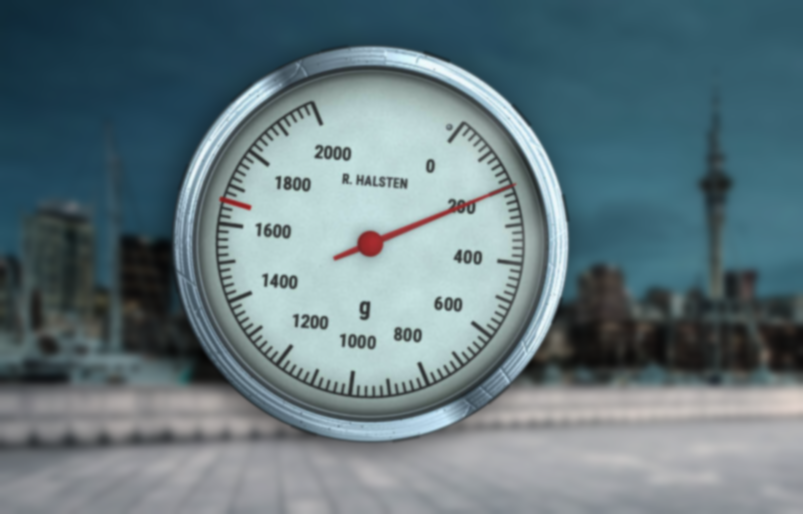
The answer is 200 (g)
